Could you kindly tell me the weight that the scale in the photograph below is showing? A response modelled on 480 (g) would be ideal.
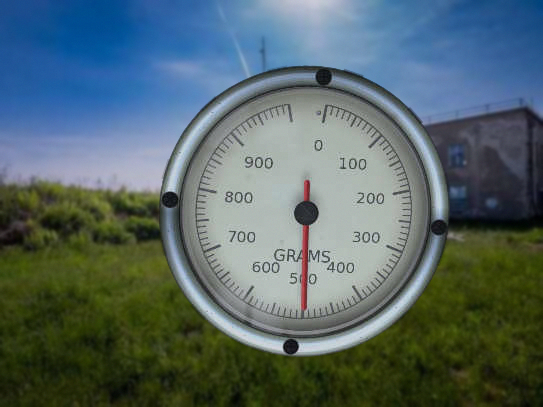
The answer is 500 (g)
